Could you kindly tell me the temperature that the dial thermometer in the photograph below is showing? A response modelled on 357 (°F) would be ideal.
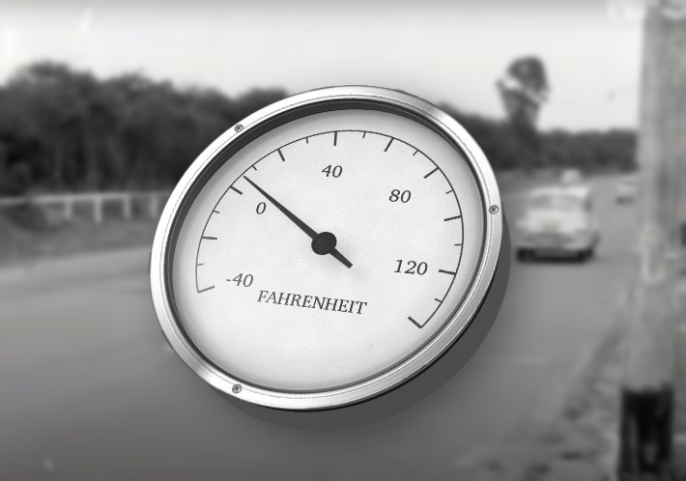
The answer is 5 (°F)
